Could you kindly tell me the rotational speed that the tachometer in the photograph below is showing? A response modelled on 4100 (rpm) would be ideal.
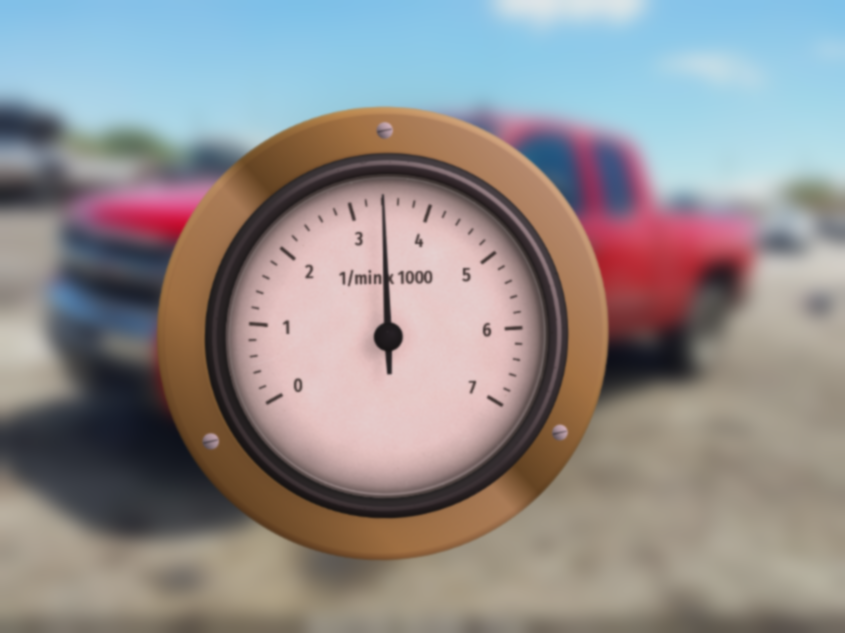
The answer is 3400 (rpm)
